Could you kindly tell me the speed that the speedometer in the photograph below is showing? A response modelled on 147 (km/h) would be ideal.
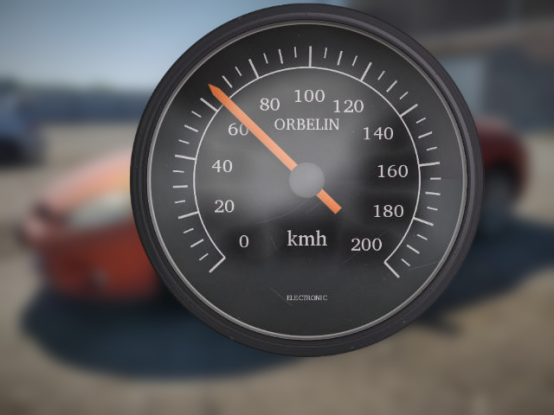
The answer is 65 (km/h)
